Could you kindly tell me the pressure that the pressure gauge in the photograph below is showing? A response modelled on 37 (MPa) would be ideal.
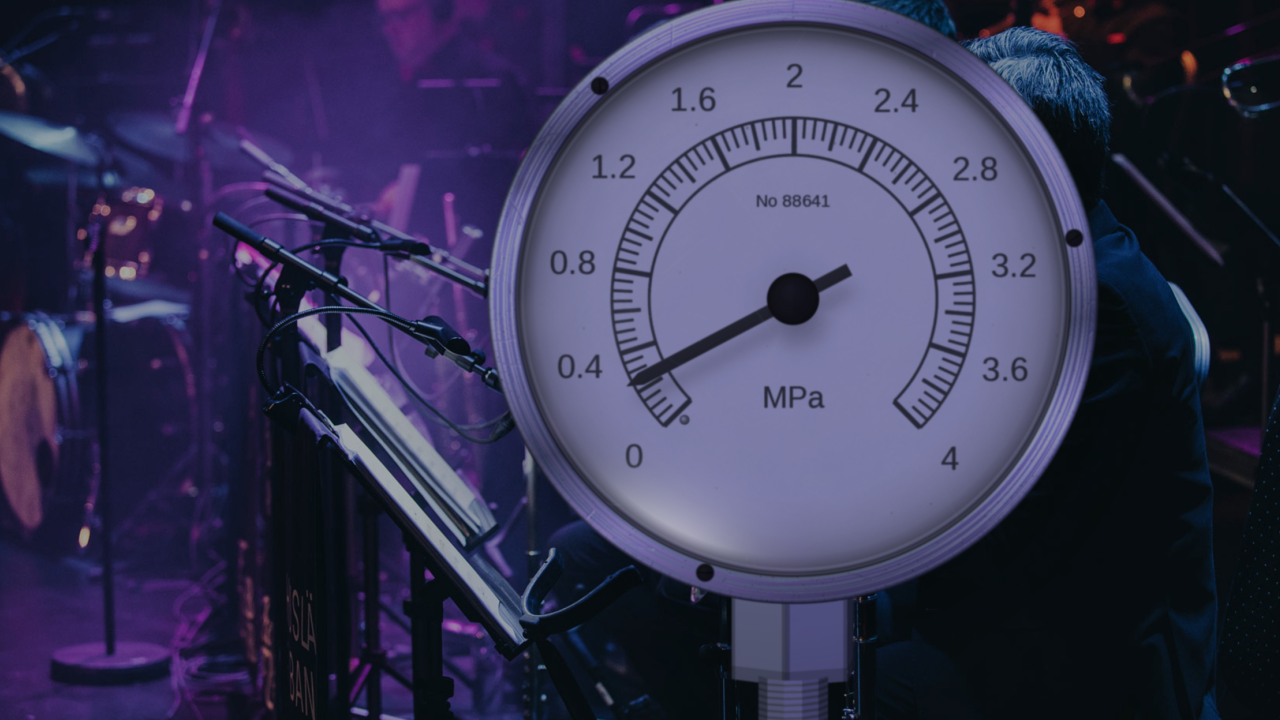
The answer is 0.25 (MPa)
